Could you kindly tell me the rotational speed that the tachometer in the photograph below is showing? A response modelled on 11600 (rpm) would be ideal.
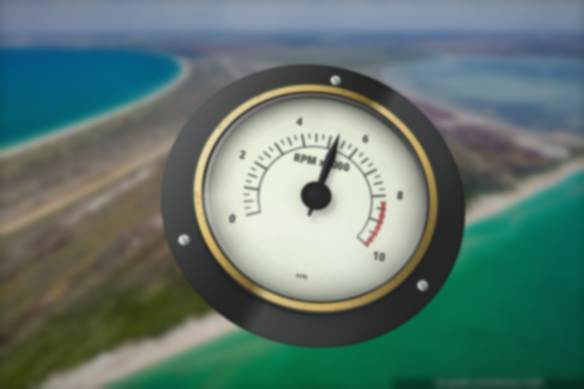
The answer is 5250 (rpm)
